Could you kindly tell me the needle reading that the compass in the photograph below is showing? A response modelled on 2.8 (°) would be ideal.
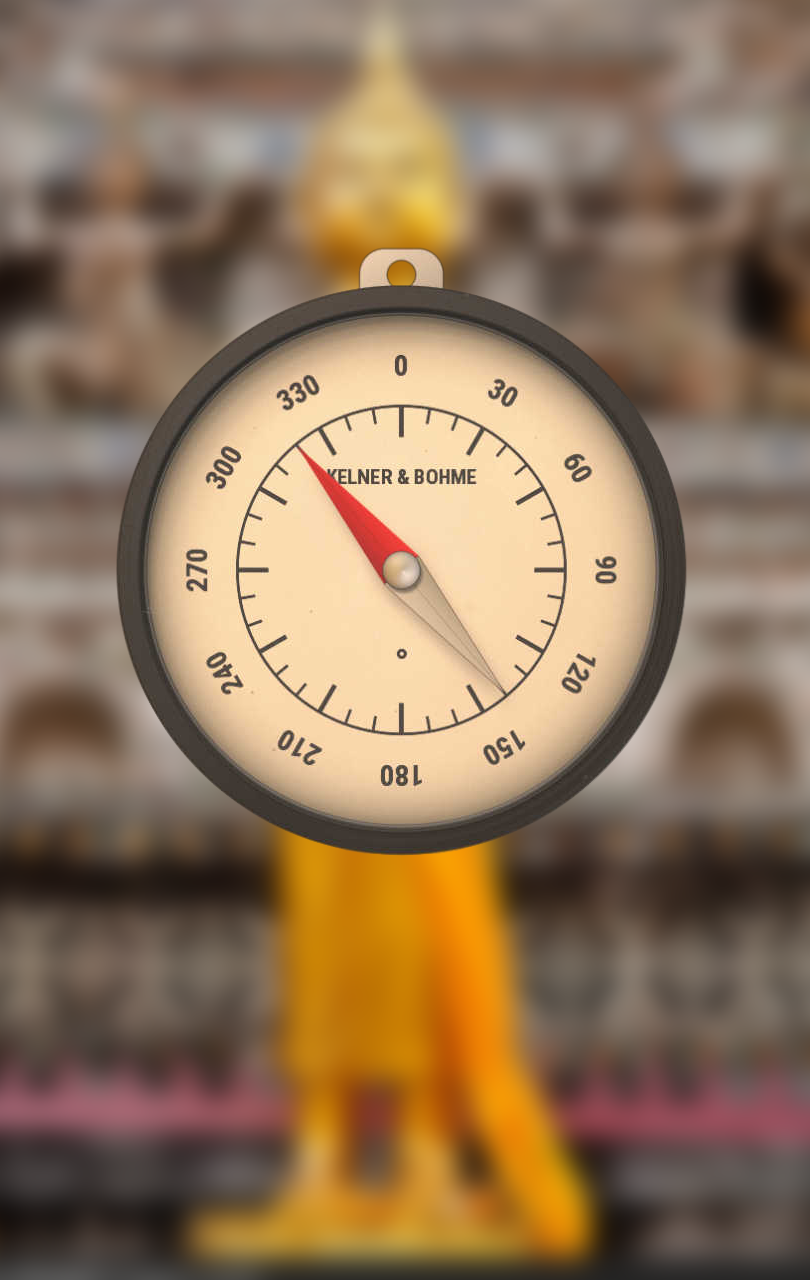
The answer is 320 (°)
